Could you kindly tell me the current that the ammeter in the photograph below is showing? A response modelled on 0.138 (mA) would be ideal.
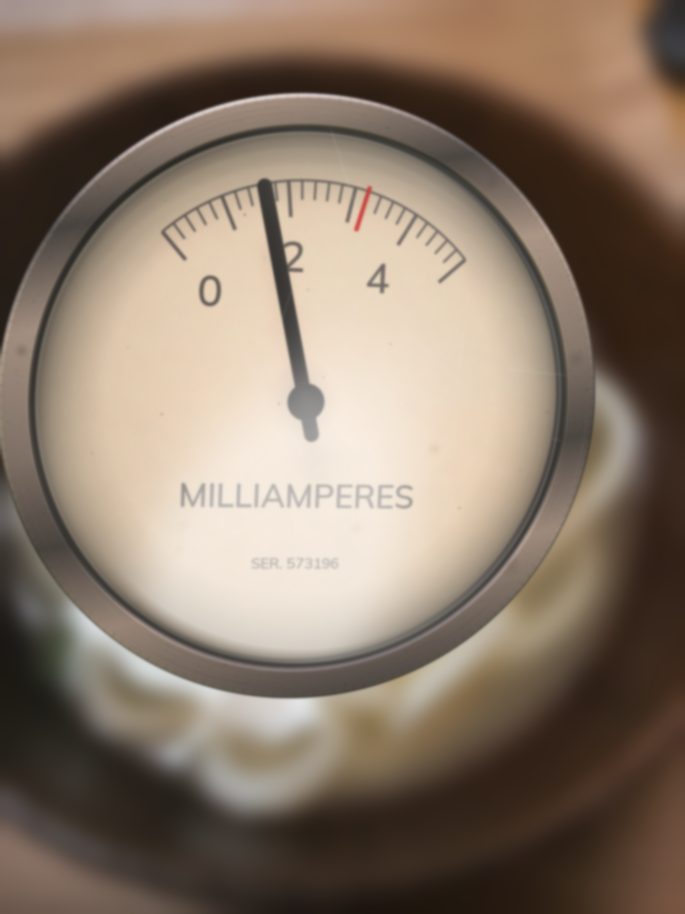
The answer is 1.6 (mA)
